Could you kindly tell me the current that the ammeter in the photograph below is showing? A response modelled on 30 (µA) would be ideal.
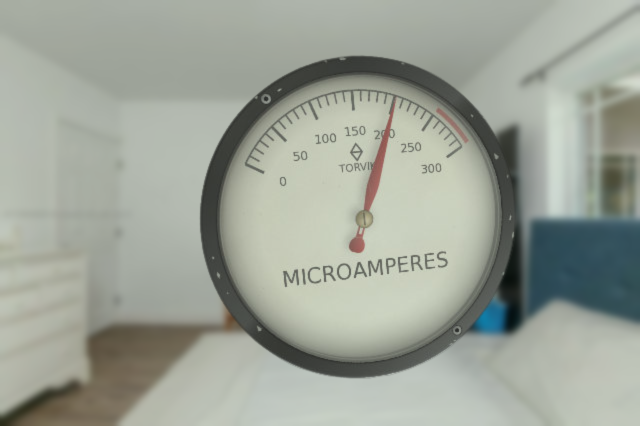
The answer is 200 (µA)
